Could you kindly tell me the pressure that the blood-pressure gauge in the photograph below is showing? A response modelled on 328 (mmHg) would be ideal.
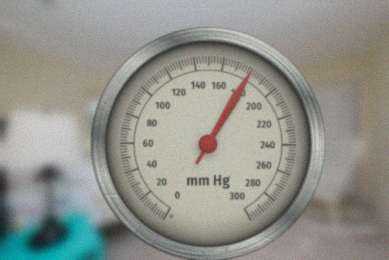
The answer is 180 (mmHg)
